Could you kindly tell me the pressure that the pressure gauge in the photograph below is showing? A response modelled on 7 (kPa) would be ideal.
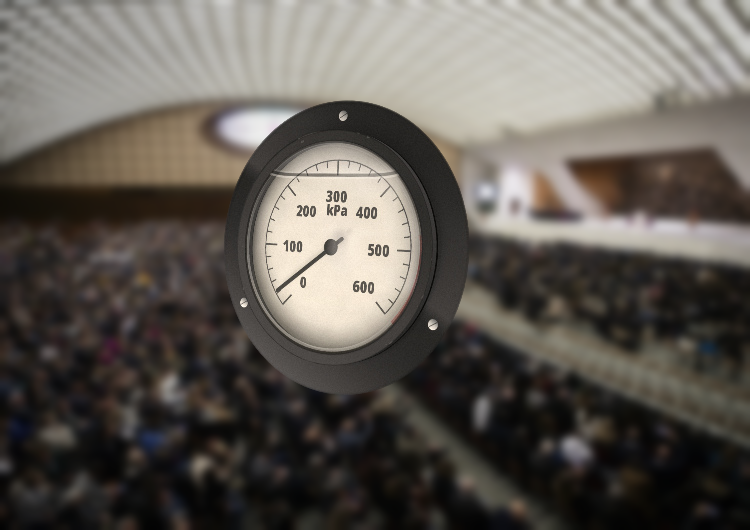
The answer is 20 (kPa)
